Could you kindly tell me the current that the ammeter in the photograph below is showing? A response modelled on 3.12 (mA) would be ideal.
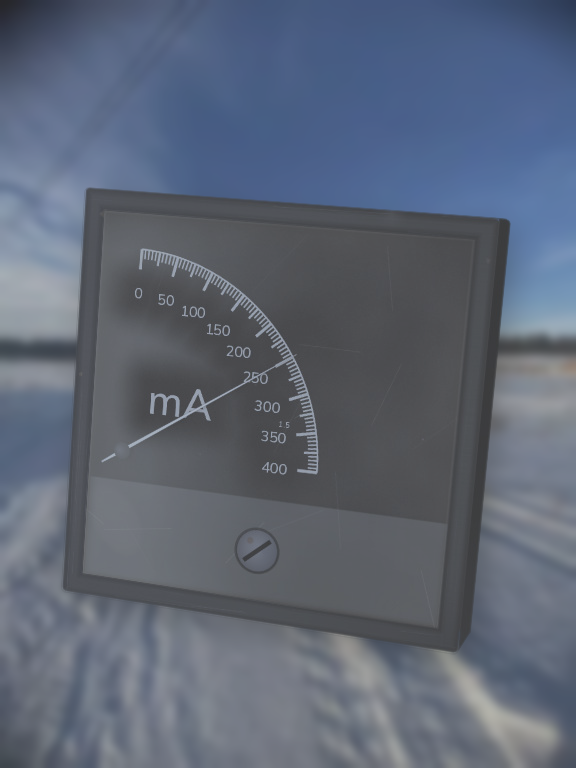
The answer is 250 (mA)
